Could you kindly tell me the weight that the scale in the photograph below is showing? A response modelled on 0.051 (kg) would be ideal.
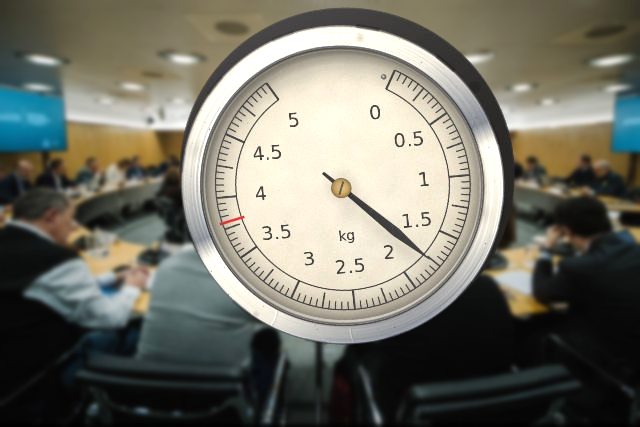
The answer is 1.75 (kg)
